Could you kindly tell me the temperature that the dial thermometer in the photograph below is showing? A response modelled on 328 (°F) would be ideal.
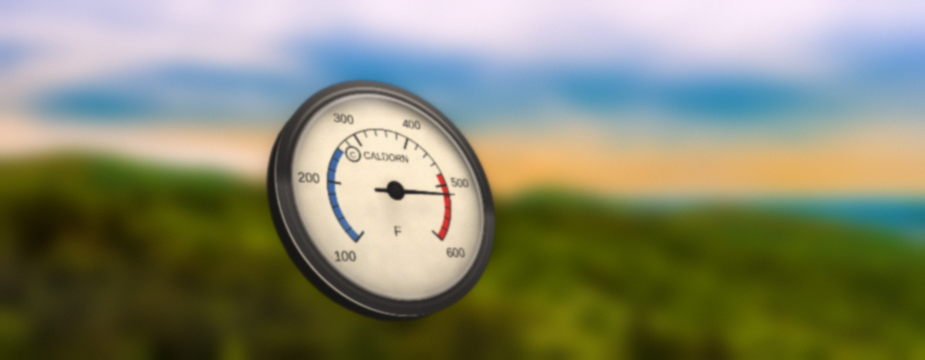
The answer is 520 (°F)
